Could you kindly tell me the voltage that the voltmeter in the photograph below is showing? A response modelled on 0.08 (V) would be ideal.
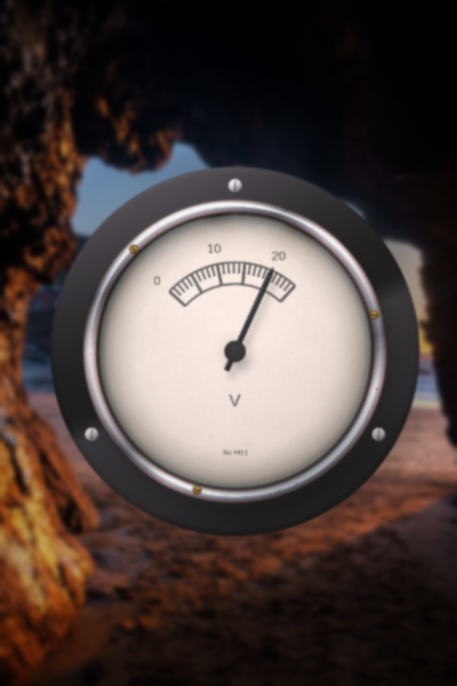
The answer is 20 (V)
